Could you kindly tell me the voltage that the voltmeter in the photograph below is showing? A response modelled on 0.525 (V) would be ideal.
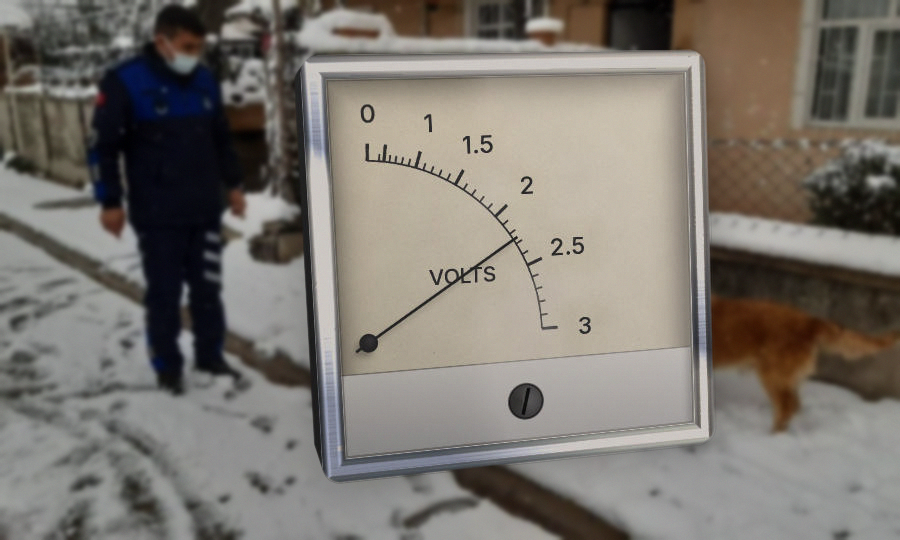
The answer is 2.25 (V)
